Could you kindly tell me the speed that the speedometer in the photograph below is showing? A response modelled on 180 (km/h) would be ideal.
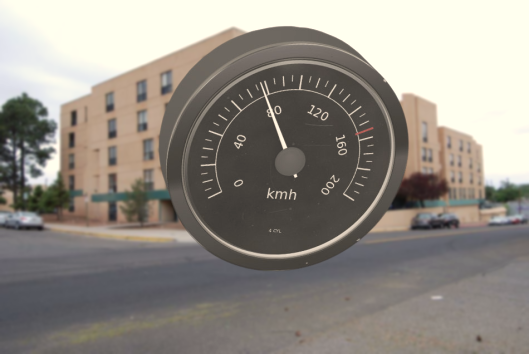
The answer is 77.5 (km/h)
